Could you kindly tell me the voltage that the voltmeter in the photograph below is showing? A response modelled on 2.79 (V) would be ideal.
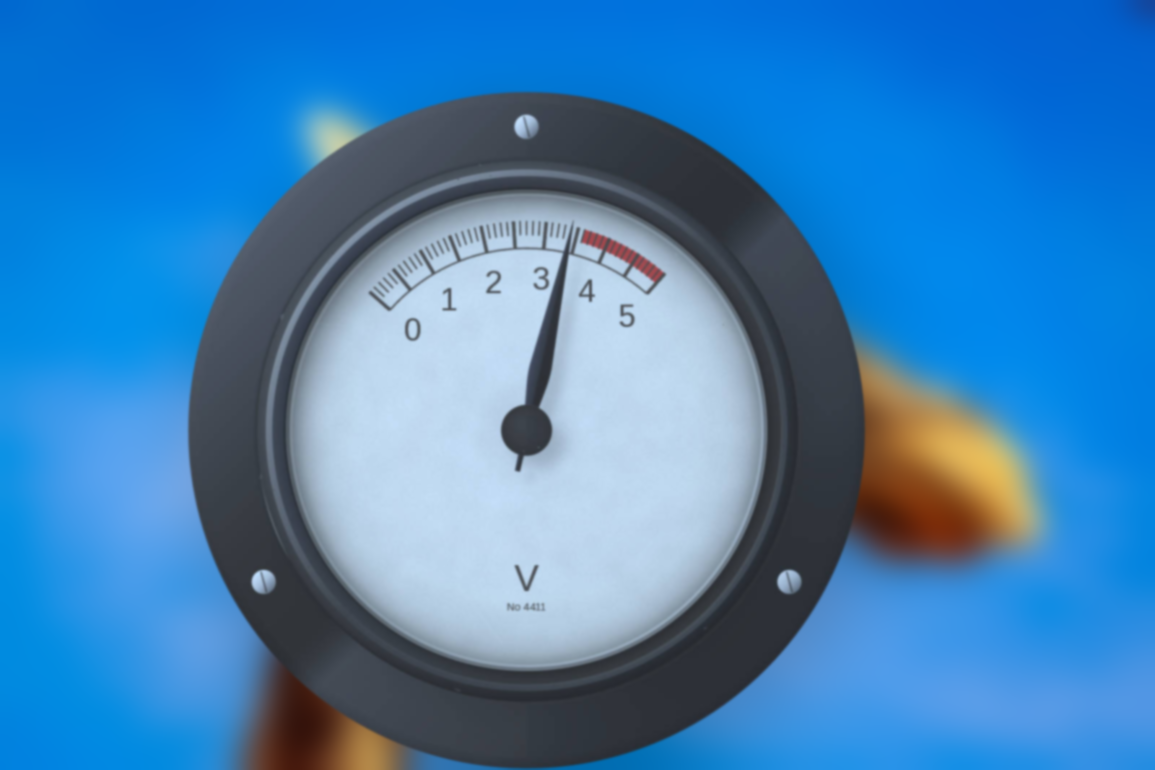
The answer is 3.4 (V)
